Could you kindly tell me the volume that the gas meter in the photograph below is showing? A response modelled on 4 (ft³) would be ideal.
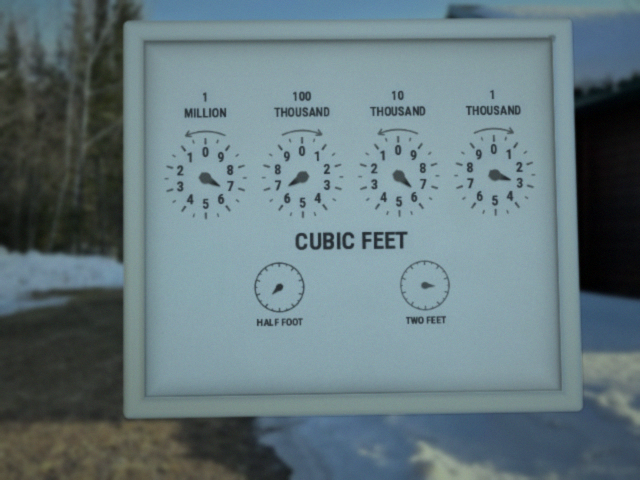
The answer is 666300 (ft³)
